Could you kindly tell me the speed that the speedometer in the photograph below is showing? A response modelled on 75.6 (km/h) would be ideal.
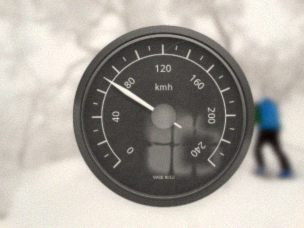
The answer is 70 (km/h)
